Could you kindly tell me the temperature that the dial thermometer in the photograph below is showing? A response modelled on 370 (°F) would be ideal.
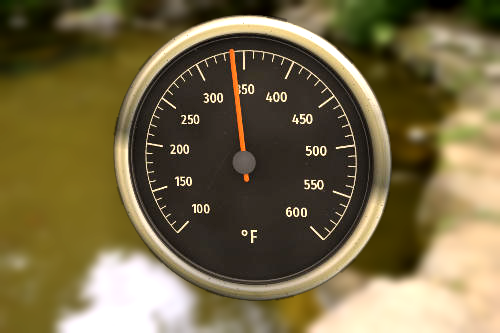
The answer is 340 (°F)
